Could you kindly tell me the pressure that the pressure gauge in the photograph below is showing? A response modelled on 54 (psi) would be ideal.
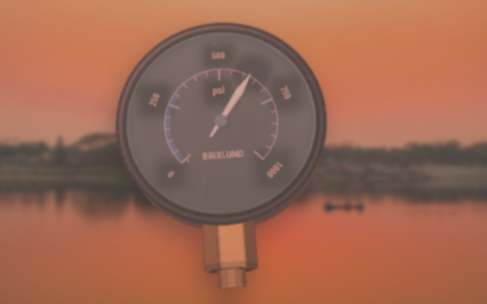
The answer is 625 (psi)
